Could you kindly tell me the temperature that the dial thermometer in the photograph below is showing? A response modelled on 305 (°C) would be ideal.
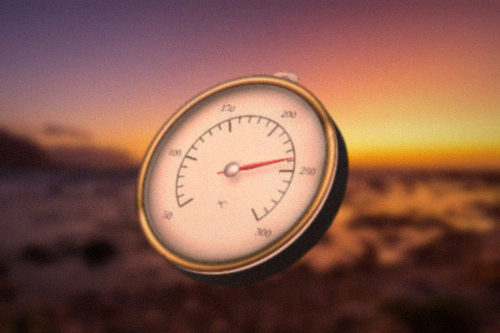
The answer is 240 (°C)
